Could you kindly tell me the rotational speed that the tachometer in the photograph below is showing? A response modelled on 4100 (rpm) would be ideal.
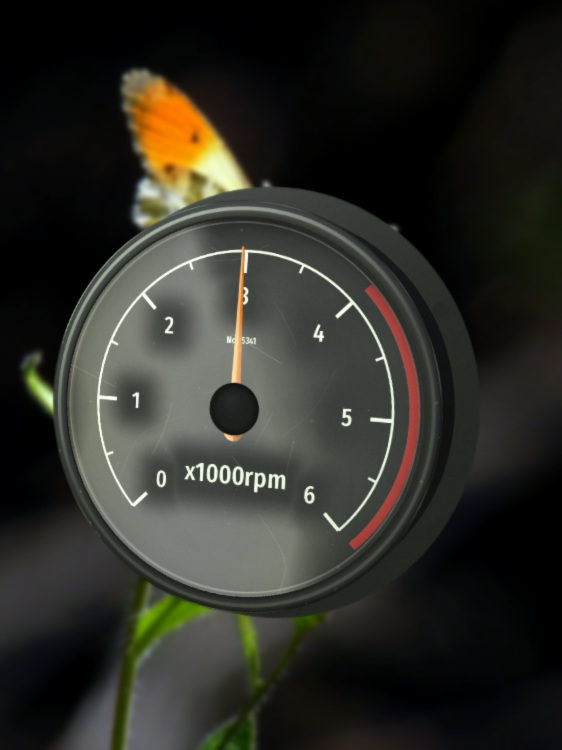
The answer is 3000 (rpm)
